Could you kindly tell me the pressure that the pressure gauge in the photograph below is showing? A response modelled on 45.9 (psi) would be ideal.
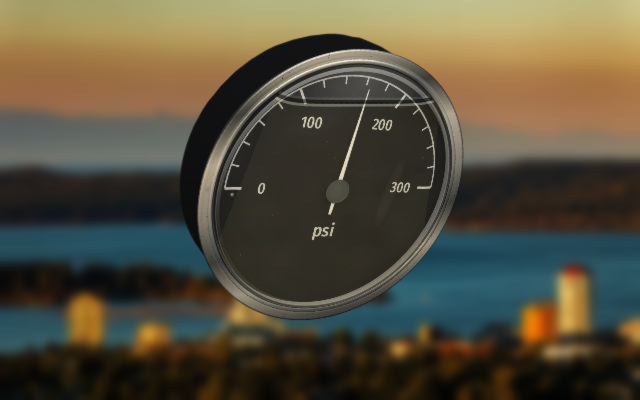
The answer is 160 (psi)
